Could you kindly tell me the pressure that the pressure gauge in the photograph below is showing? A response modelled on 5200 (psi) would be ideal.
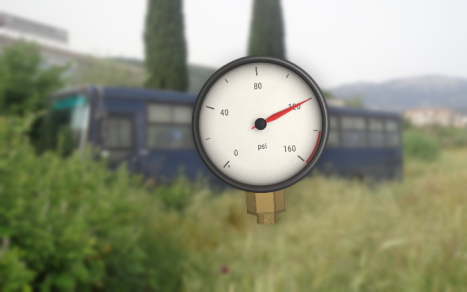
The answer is 120 (psi)
